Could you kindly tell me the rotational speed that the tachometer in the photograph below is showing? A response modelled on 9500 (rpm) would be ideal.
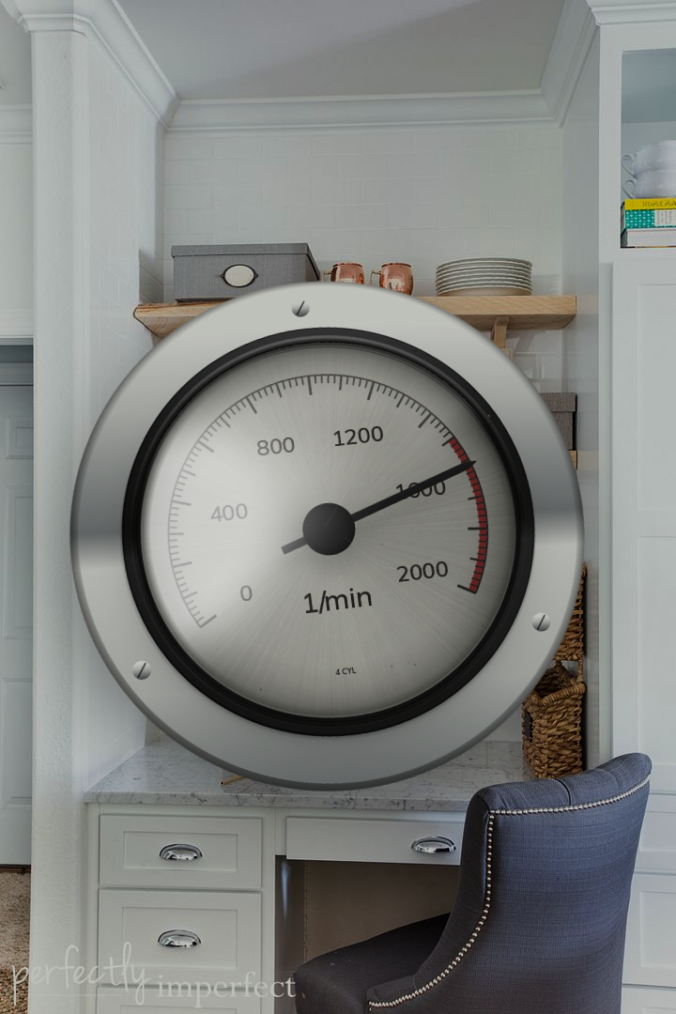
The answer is 1600 (rpm)
